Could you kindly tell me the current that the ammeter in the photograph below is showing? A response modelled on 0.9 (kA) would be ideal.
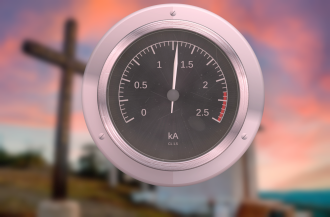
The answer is 1.3 (kA)
